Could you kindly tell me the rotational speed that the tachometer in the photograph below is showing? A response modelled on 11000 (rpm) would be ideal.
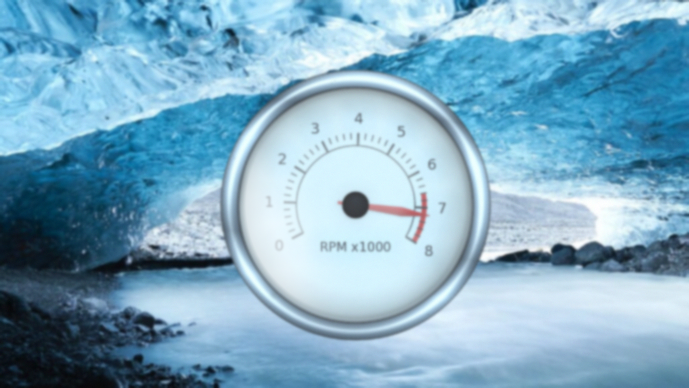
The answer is 7200 (rpm)
